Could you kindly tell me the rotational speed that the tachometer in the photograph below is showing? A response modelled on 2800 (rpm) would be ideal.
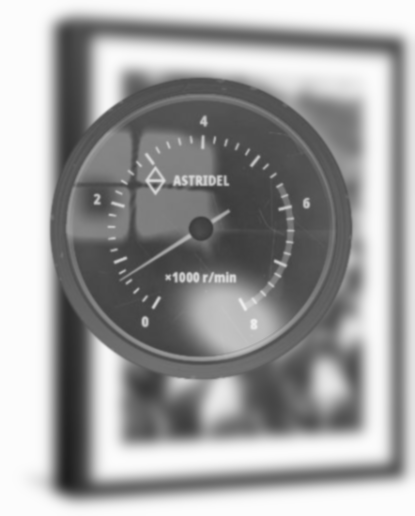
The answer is 700 (rpm)
